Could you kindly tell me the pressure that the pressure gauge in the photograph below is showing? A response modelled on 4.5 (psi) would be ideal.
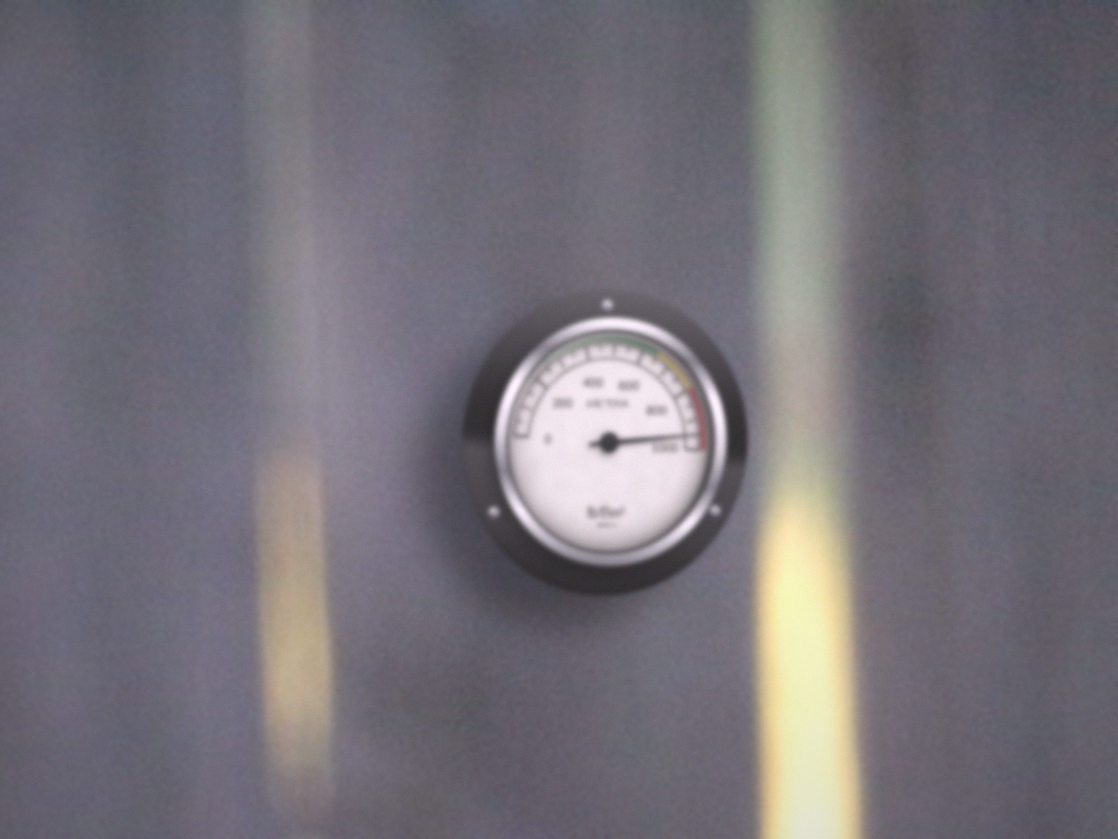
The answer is 950 (psi)
